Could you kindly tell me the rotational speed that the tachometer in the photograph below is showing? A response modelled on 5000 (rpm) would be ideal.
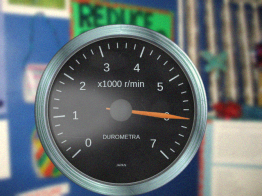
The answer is 6000 (rpm)
